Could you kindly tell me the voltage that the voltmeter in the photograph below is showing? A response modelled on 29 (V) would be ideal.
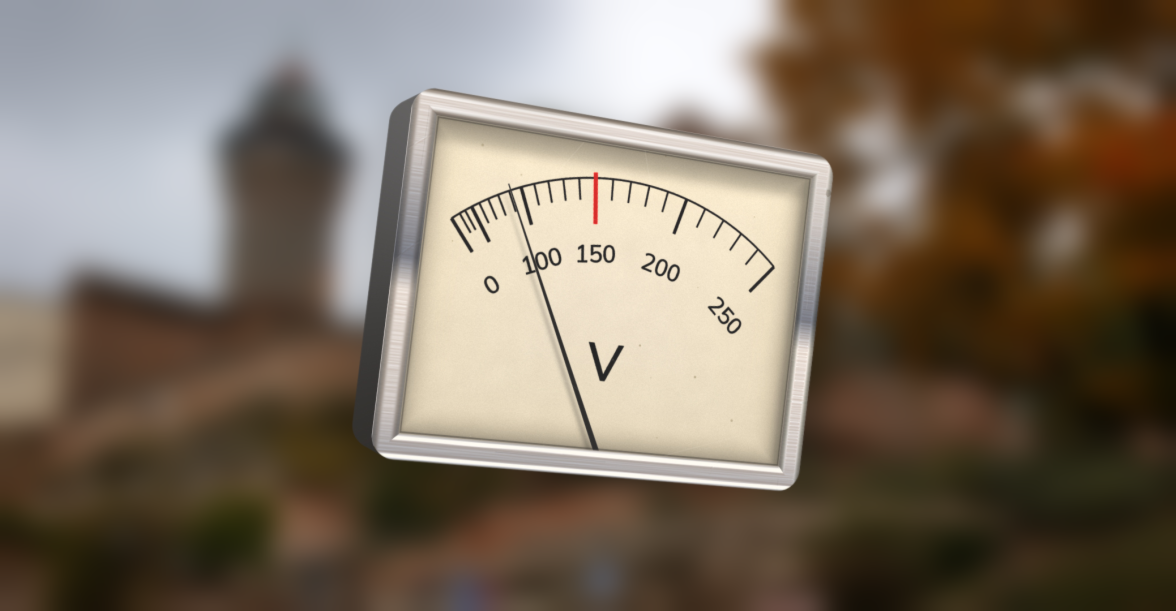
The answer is 90 (V)
